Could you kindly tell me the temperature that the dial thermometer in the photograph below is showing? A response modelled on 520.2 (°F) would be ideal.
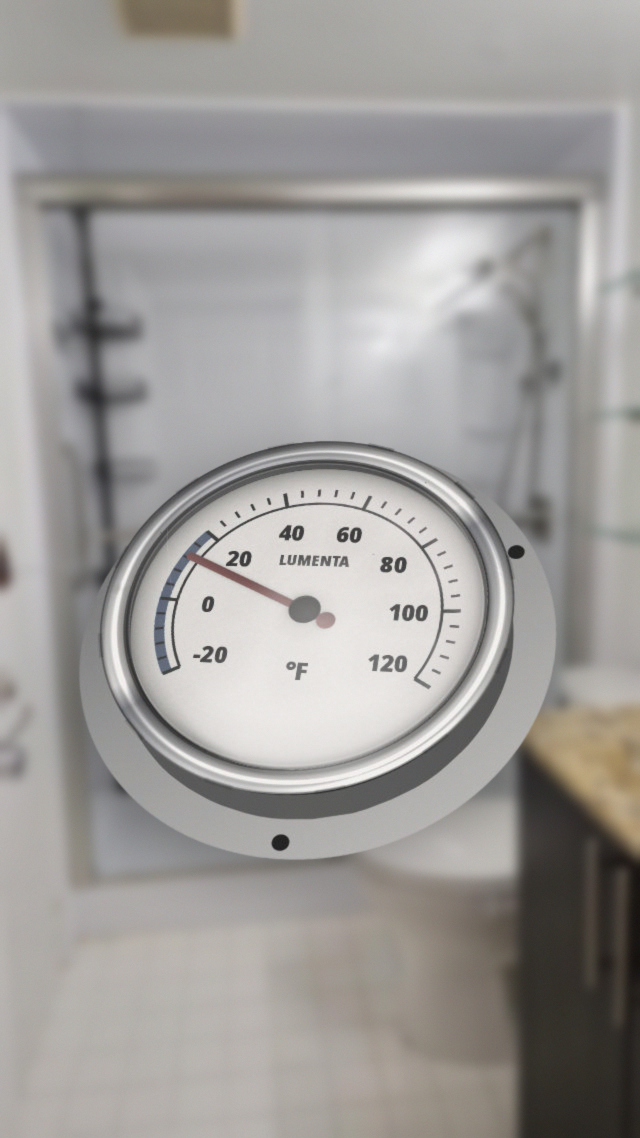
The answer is 12 (°F)
